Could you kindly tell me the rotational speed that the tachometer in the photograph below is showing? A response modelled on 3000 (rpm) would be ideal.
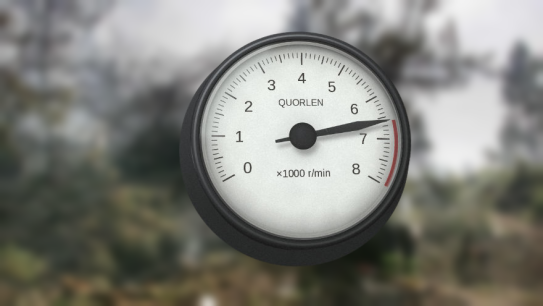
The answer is 6600 (rpm)
